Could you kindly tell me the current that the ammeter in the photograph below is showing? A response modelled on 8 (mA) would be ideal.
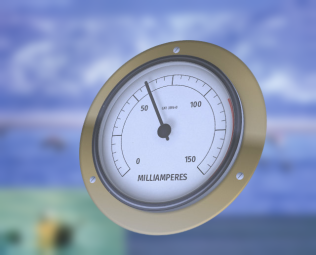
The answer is 60 (mA)
